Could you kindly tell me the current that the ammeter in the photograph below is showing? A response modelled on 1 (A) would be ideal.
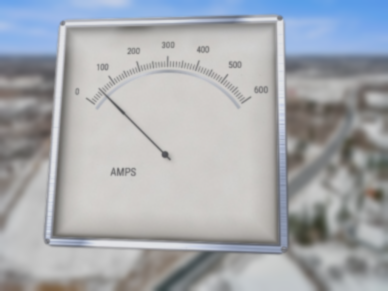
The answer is 50 (A)
